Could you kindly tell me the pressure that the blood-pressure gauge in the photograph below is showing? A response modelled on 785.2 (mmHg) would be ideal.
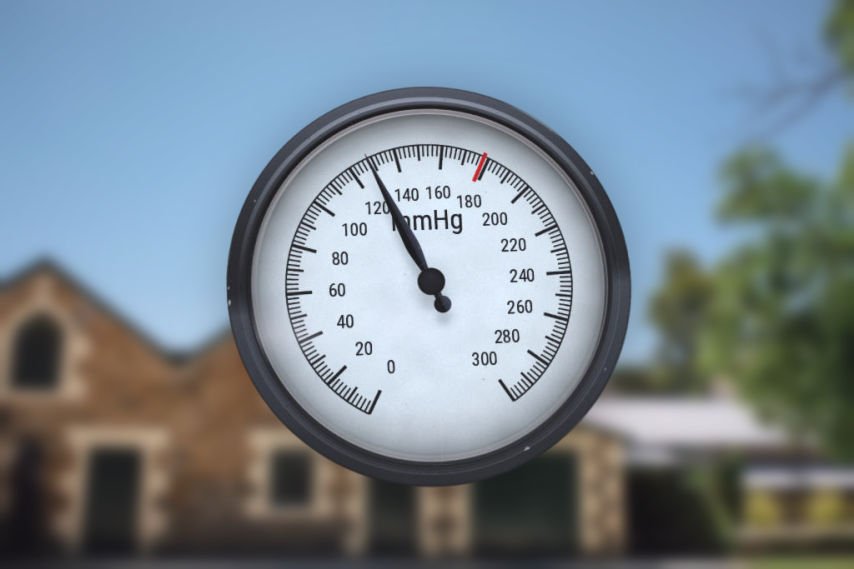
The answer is 128 (mmHg)
